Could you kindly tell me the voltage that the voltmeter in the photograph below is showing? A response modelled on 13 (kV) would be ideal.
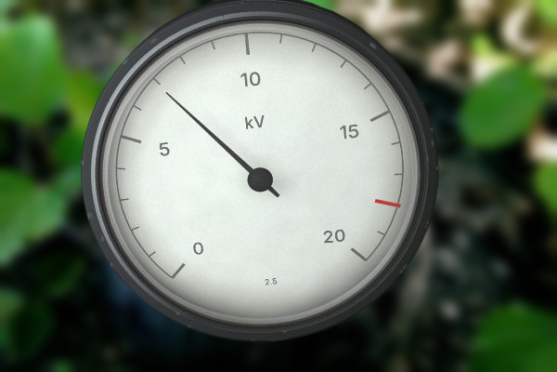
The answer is 7 (kV)
